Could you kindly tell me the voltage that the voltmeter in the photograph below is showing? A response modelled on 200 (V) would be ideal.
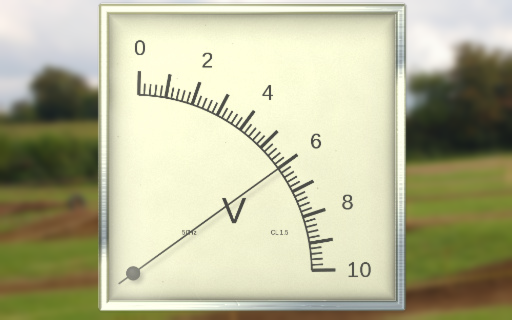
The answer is 6 (V)
